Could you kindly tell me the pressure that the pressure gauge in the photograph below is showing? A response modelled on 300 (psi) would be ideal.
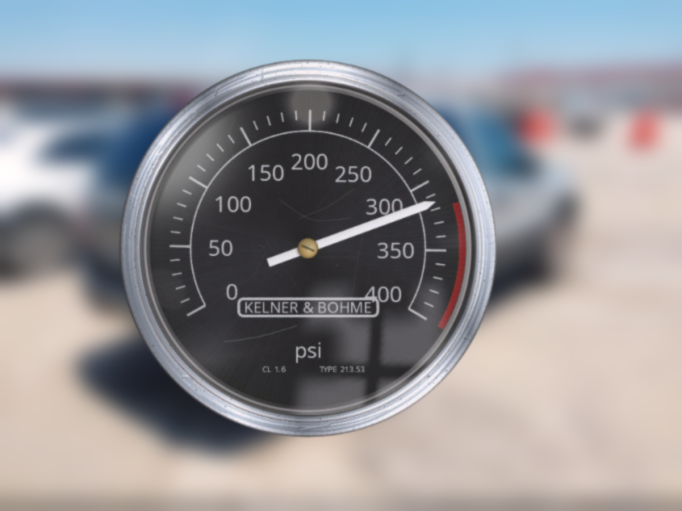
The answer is 315 (psi)
